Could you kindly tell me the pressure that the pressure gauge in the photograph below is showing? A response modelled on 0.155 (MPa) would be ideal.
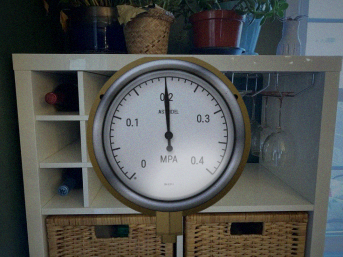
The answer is 0.2 (MPa)
